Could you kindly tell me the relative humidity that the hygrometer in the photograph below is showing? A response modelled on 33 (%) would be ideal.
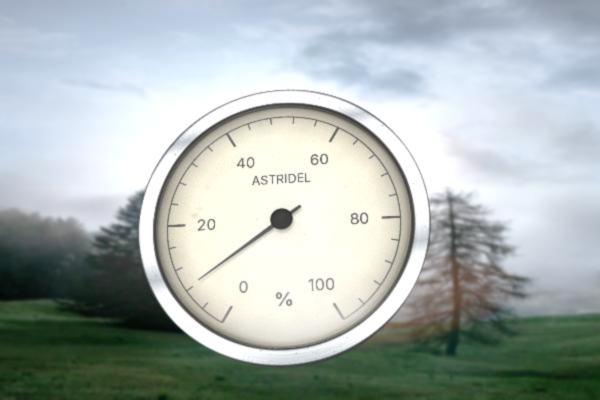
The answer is 8 (%)
